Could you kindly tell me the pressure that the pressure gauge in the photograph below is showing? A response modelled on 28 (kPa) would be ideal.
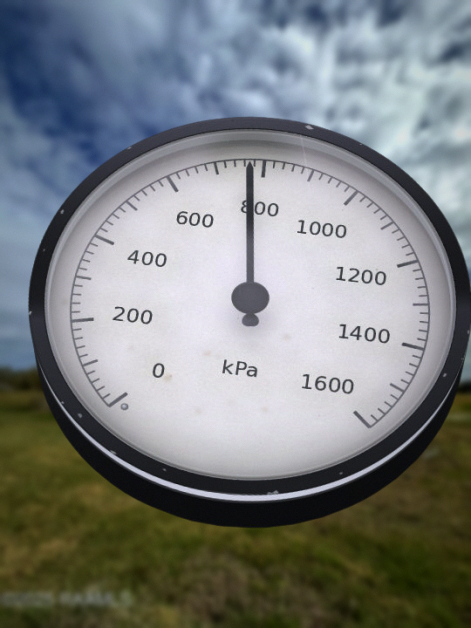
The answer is 770 (kPa)
